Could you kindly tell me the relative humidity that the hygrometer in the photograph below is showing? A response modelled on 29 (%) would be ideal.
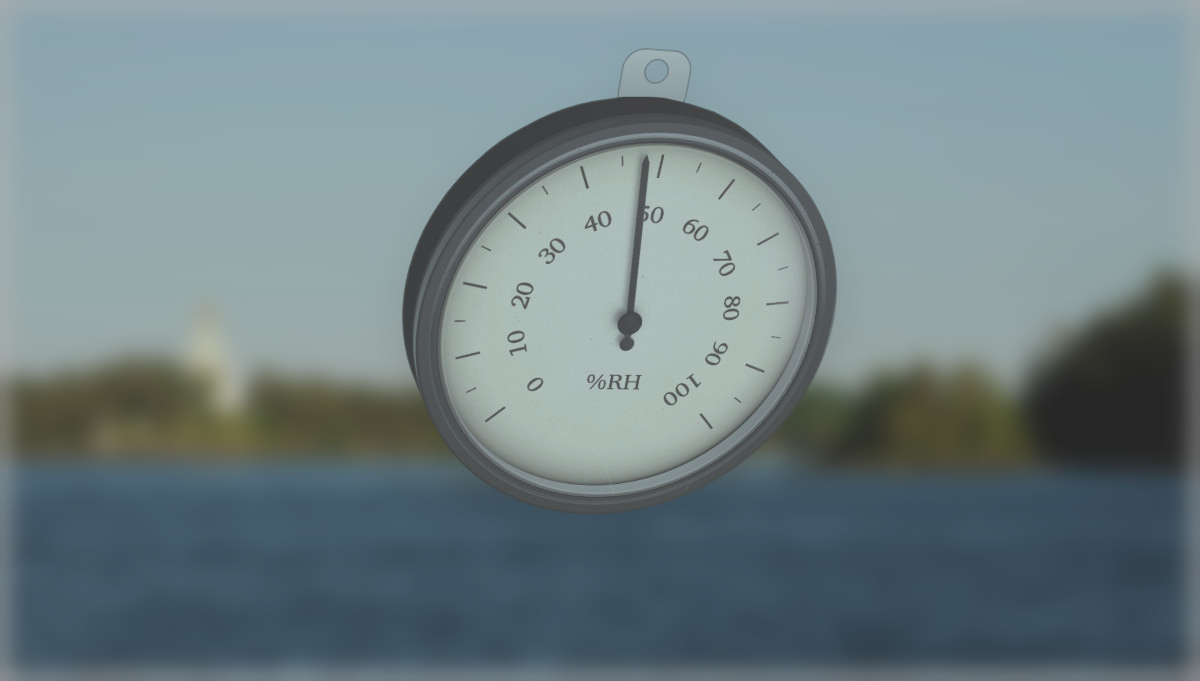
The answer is 47.5 (%)
